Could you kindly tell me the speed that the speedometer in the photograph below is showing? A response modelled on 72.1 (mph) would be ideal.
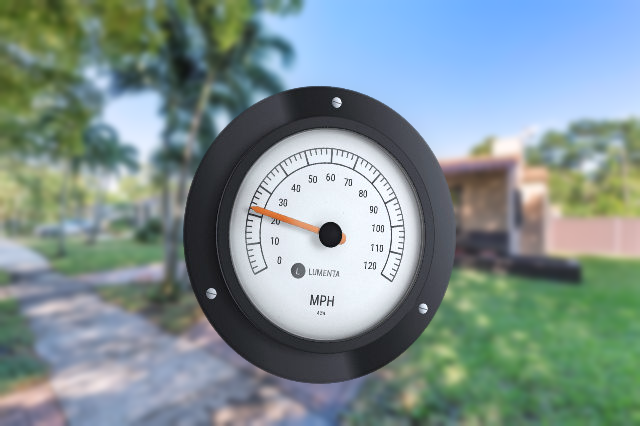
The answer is 22 (mph)
